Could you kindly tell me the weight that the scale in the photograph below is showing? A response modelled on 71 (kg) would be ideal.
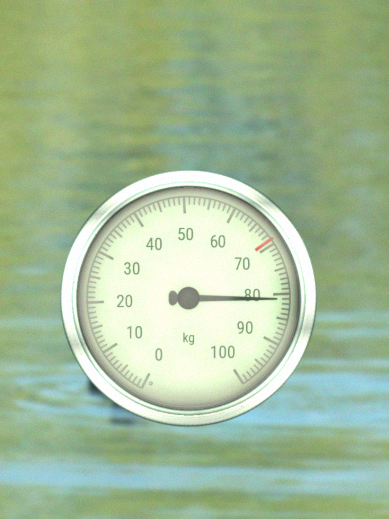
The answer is 81 (kg)
